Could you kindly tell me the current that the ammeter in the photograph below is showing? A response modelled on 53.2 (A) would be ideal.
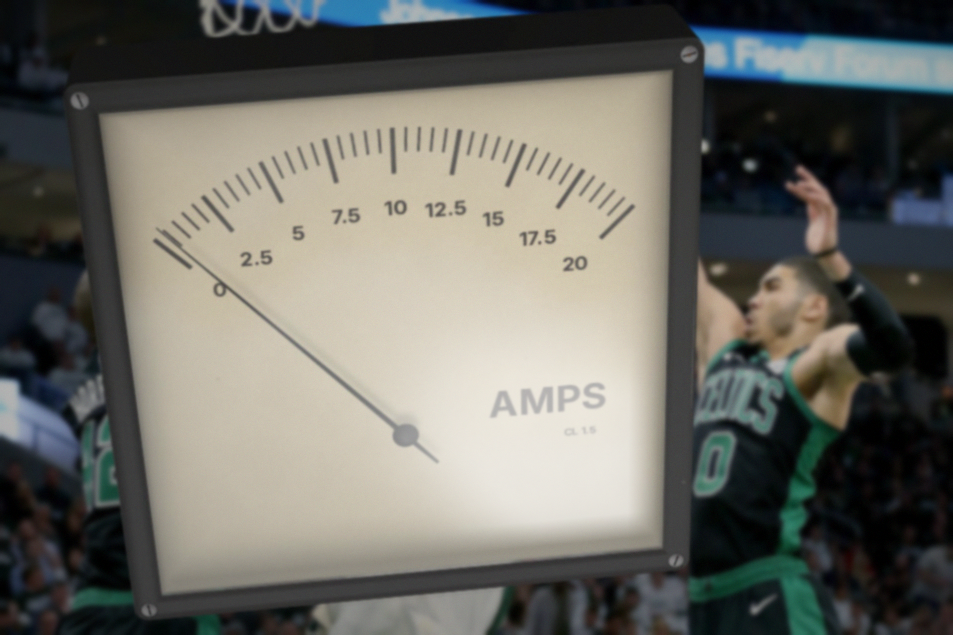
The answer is 0.5 (A)
